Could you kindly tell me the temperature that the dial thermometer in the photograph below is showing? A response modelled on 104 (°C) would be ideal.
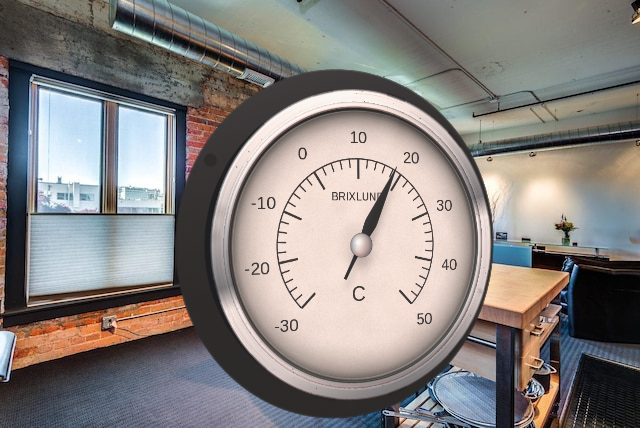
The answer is 18 (°C)
